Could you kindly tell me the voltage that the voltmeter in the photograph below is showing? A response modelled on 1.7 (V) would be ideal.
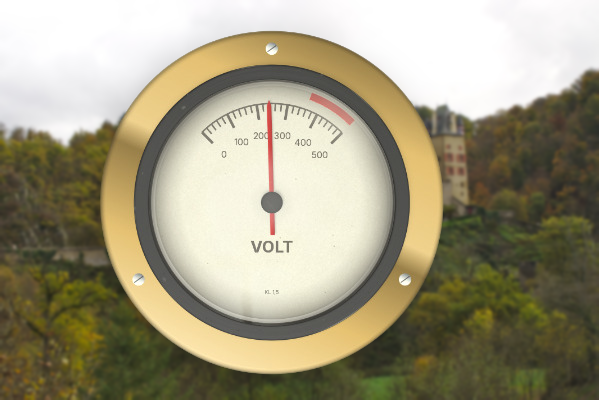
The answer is 240 (V)
